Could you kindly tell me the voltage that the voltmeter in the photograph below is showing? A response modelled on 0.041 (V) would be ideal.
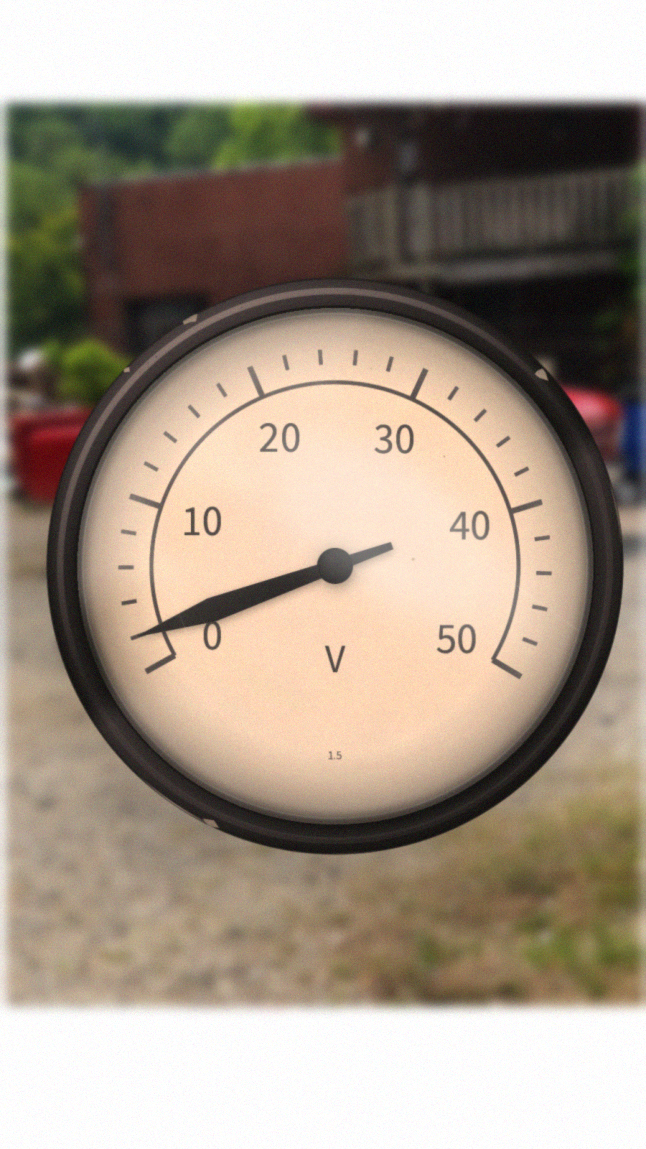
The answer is 2 (V)
